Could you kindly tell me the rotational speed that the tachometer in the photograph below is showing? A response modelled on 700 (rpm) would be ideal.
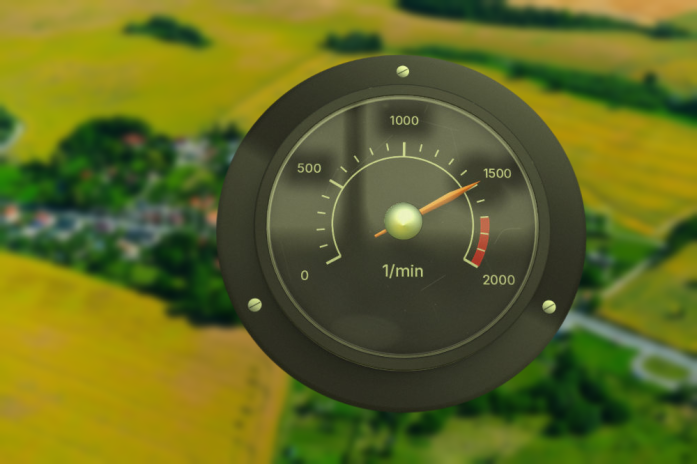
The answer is 1500 (rpm)
